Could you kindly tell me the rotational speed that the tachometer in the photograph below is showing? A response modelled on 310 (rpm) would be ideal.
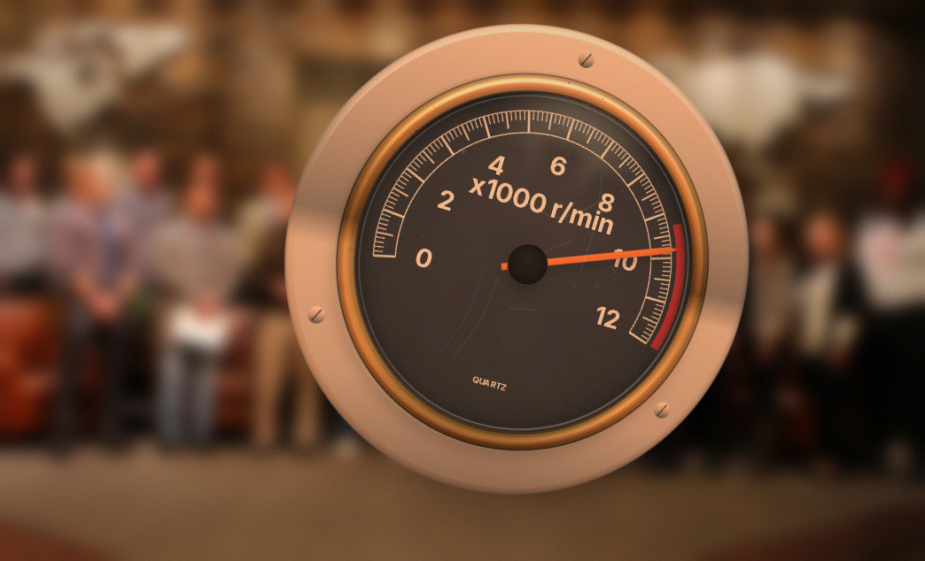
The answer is 9800 (rpm)
